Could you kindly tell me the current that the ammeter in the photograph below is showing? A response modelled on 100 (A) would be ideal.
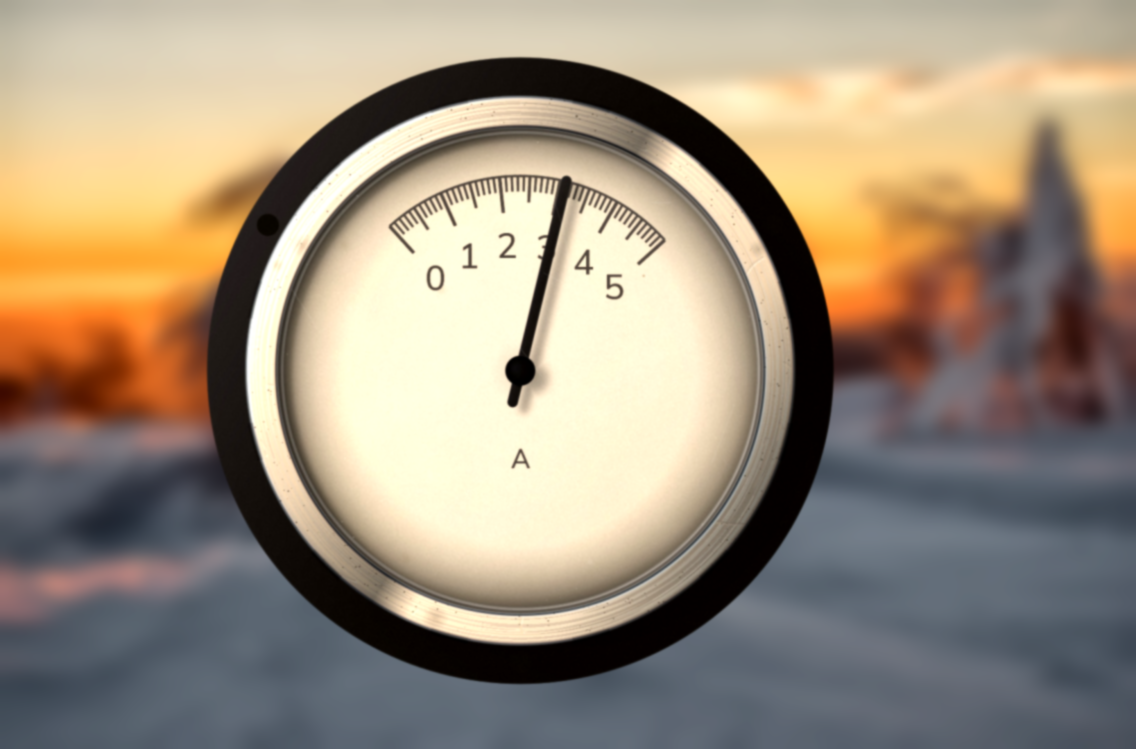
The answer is 3.1 (A)
